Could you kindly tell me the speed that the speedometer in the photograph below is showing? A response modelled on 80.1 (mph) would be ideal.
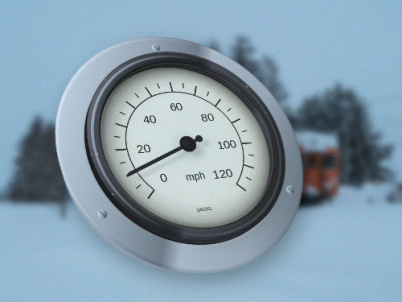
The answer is 10 (mph)
